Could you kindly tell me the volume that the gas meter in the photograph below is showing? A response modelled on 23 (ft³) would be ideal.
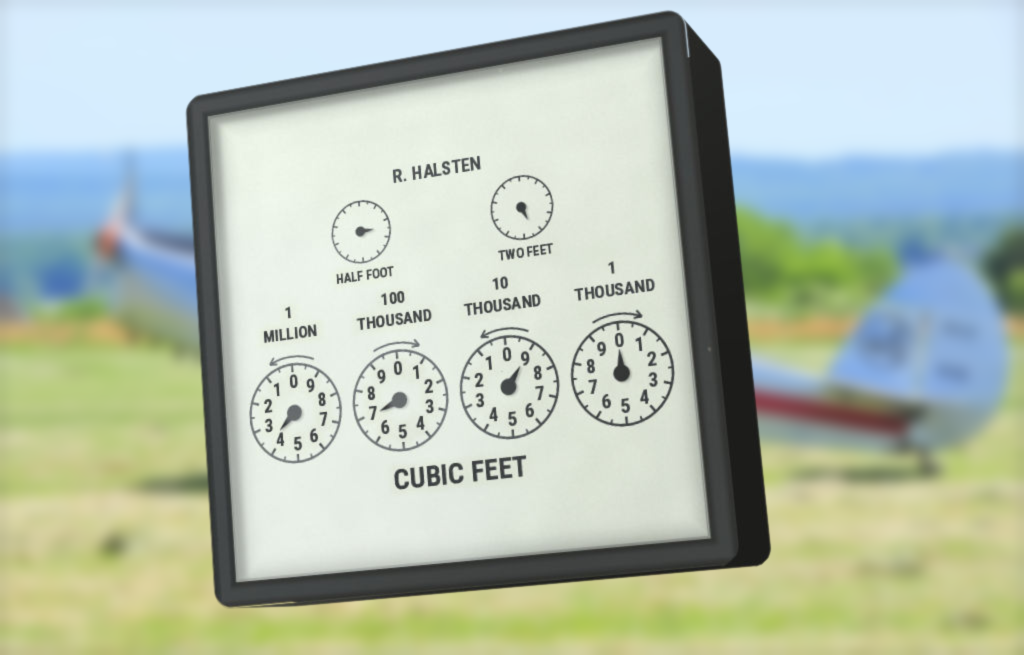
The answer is 369000 (ft³)
